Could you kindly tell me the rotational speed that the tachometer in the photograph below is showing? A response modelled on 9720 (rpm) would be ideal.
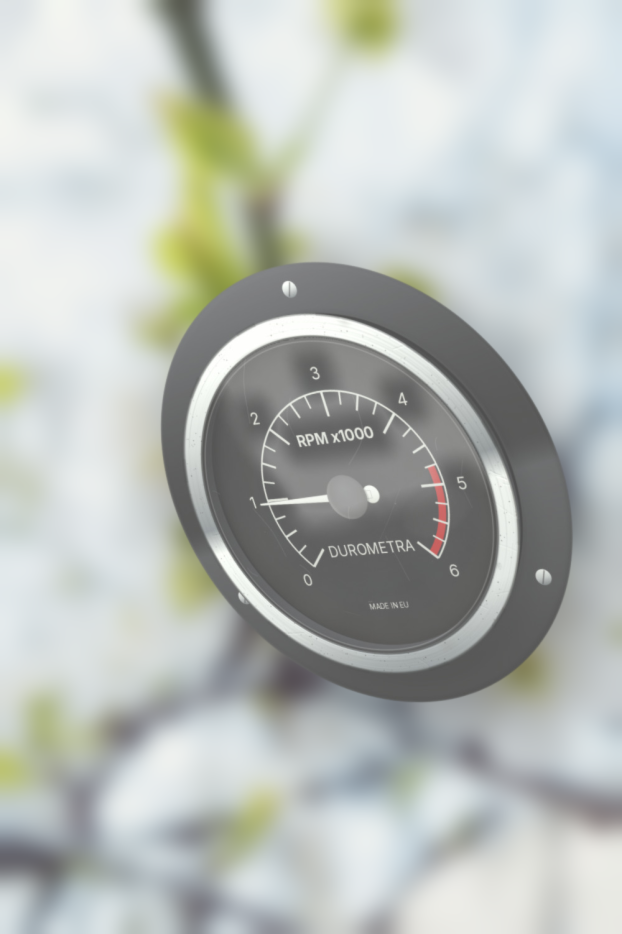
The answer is 1000 (rpm)
